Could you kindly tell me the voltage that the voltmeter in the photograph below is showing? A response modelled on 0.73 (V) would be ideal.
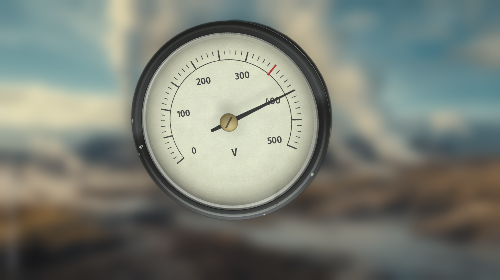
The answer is 400 (V)
